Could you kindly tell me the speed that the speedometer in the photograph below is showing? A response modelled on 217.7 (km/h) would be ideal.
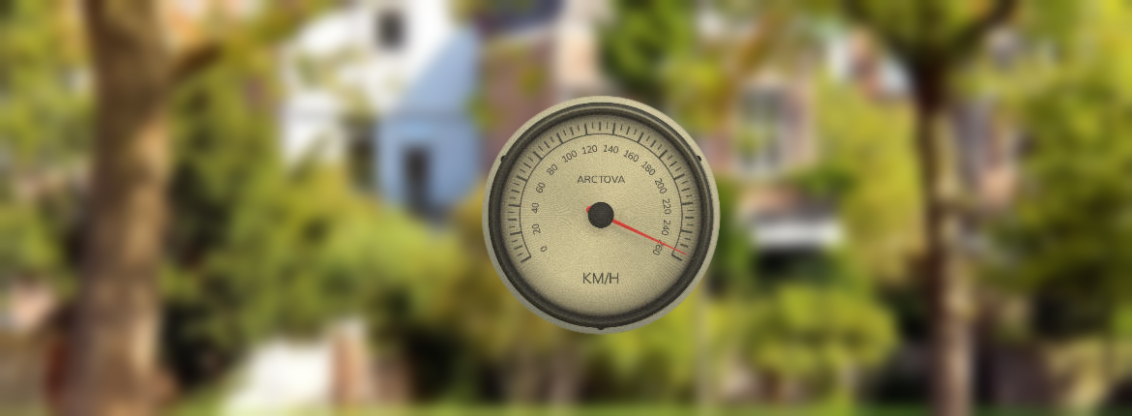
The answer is 255 (km/h)
